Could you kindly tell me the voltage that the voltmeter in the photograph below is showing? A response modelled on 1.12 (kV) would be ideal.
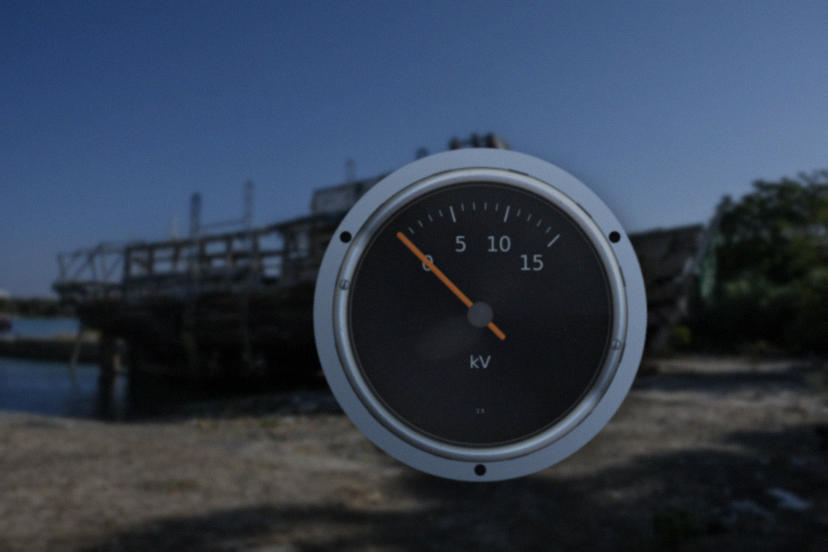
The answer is 0 (kV)
